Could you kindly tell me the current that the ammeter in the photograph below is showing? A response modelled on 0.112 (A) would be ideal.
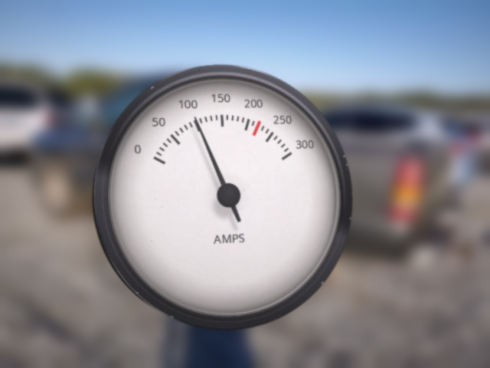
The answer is 100 (A)
